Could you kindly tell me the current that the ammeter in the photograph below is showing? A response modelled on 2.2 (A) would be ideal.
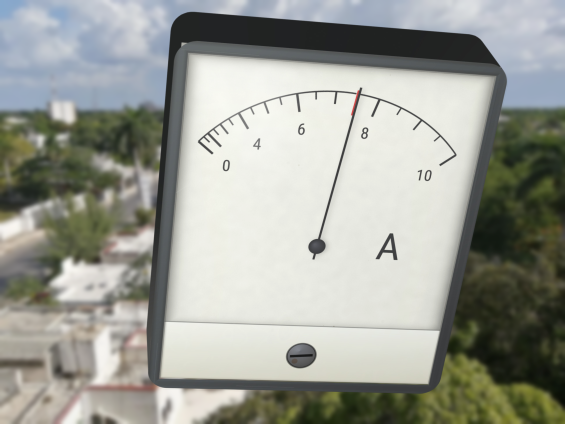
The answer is 7.5 (A)
